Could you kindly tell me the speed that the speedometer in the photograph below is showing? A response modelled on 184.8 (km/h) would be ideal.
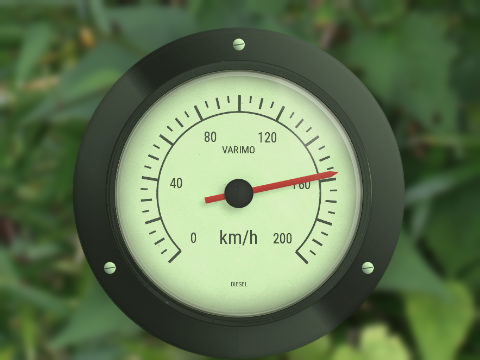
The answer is 157.5 (km/h)
